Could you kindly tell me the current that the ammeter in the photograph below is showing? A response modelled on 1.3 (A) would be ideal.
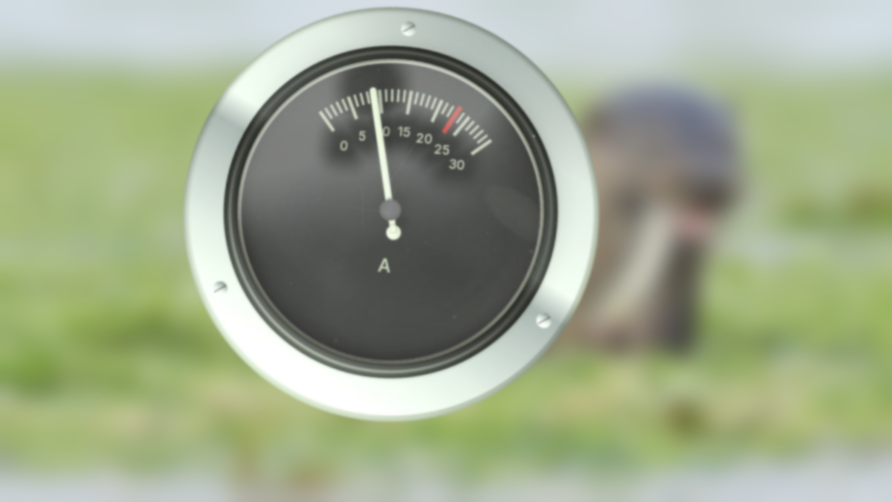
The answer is 9 (A)
